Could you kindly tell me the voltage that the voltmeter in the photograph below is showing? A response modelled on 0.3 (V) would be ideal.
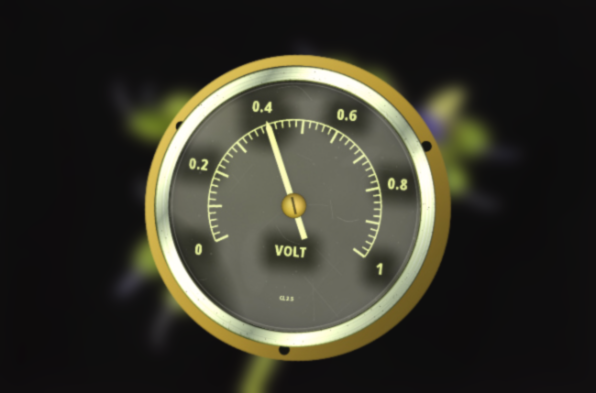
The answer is 0.4 (V)
